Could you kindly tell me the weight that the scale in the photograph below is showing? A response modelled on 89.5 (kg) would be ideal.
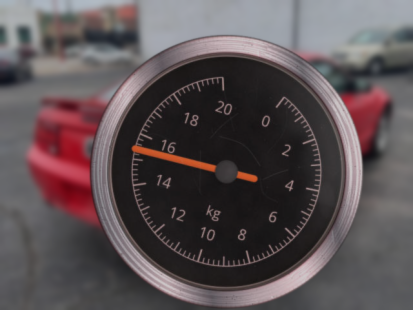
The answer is 15.4 (kg)
